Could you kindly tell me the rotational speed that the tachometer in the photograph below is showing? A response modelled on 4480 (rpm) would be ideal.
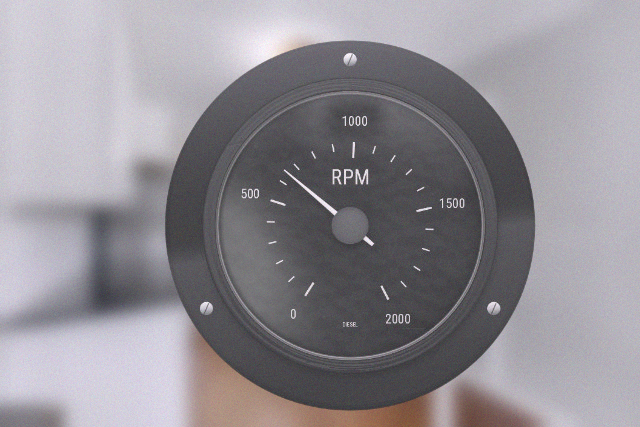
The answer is 650 (rpm)
